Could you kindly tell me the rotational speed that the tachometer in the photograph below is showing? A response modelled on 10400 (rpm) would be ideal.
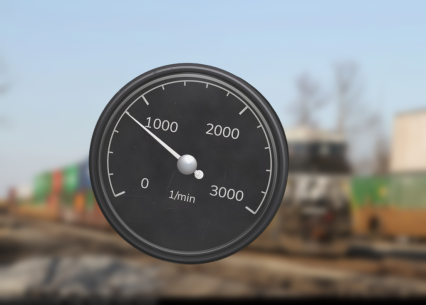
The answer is 800 (rpm)
